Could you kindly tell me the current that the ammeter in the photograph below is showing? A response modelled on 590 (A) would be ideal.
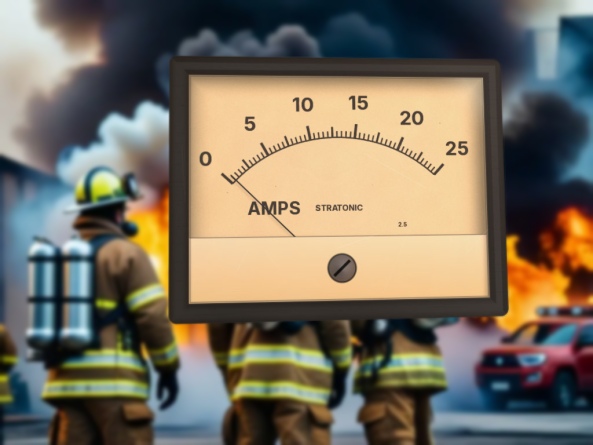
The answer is 0.5 (A)
